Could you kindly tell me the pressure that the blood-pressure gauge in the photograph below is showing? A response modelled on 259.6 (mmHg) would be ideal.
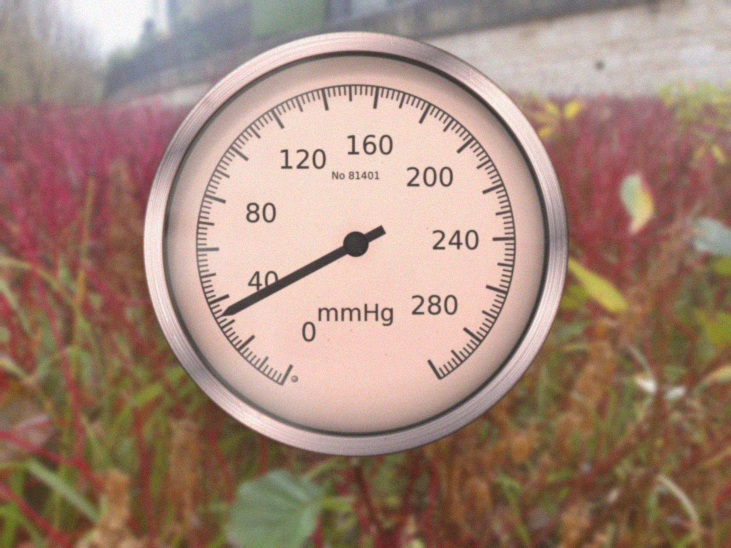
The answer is 34 (mmHg)
